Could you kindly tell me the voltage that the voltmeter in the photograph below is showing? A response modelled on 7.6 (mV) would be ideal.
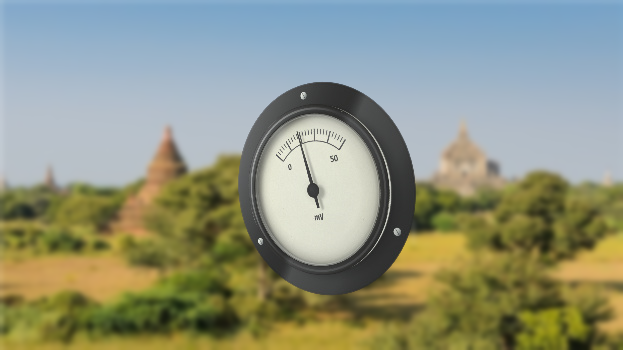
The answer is 20 (mV)
